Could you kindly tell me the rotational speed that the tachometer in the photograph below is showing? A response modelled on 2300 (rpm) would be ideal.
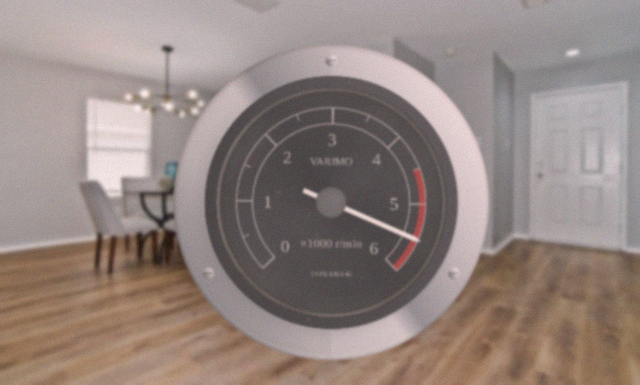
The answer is 5500 (rpm)
